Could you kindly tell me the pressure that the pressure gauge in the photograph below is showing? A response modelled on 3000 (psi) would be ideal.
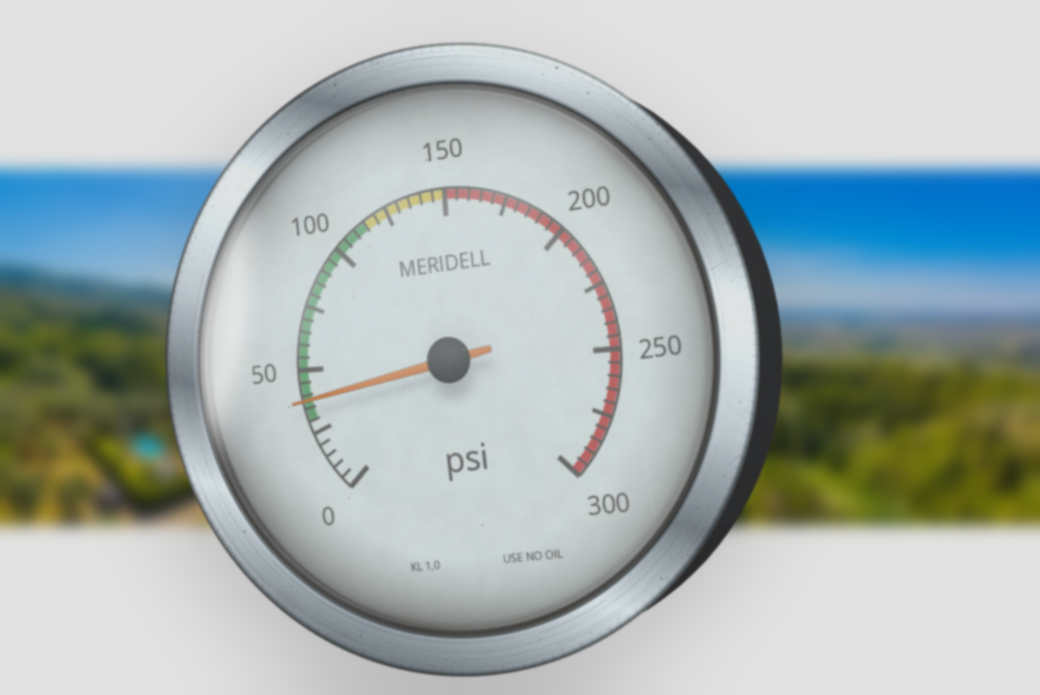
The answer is 37.5 (psi)
